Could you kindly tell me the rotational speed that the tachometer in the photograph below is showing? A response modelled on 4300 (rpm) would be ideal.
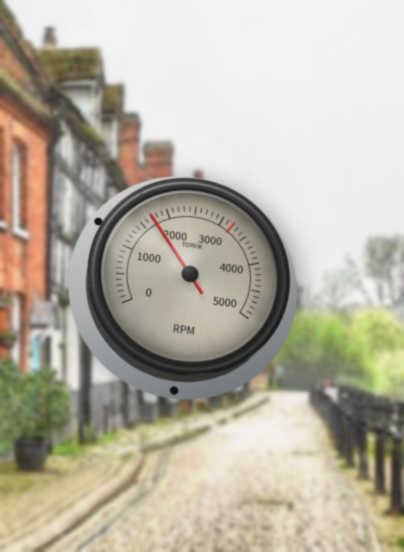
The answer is 1700 (rpm)
